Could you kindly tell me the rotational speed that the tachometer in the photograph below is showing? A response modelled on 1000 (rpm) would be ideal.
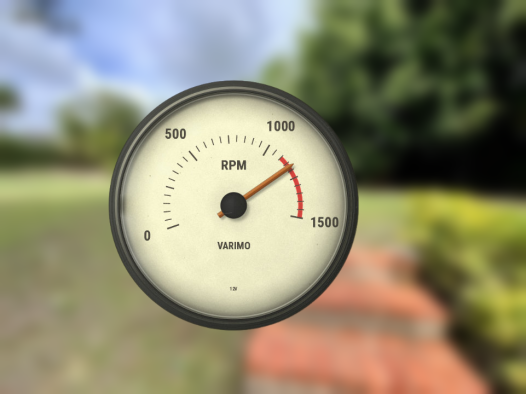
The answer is 1175 (rpm)
